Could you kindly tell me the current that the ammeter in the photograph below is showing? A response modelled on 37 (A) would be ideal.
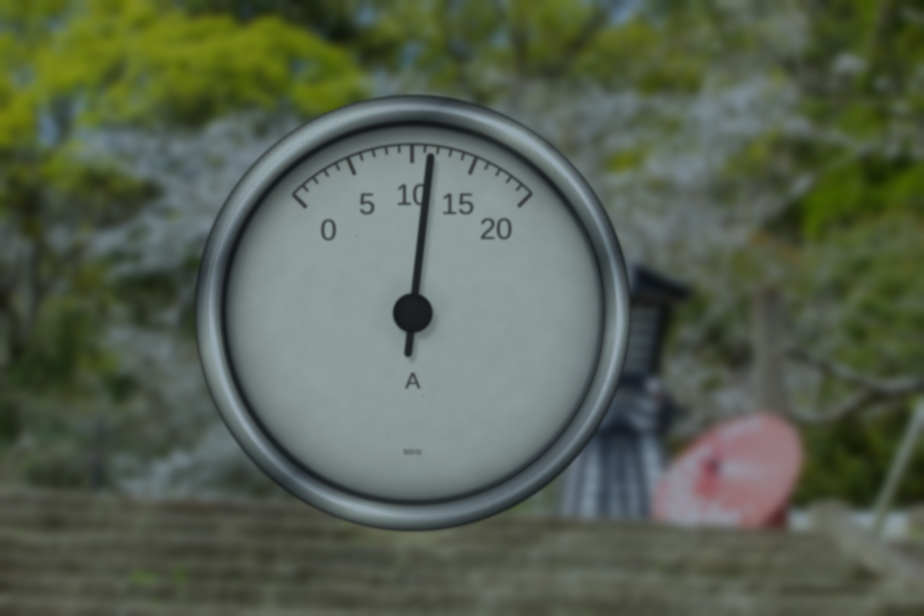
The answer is 11.5 (A)
